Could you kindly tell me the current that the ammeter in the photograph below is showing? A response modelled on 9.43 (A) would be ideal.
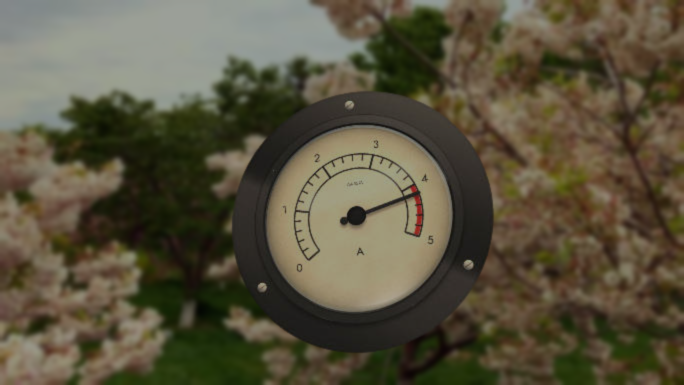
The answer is 4.2 (A)
